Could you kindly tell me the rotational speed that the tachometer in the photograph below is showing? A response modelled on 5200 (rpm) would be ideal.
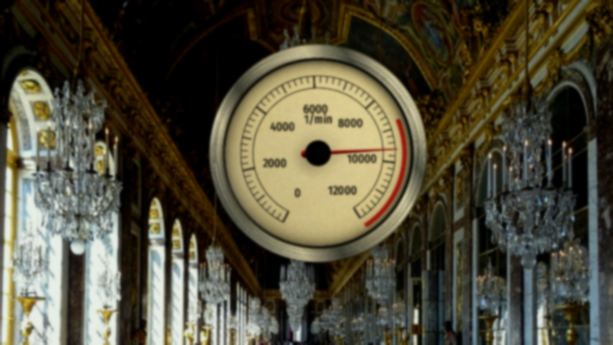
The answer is 9600 (rpm)
